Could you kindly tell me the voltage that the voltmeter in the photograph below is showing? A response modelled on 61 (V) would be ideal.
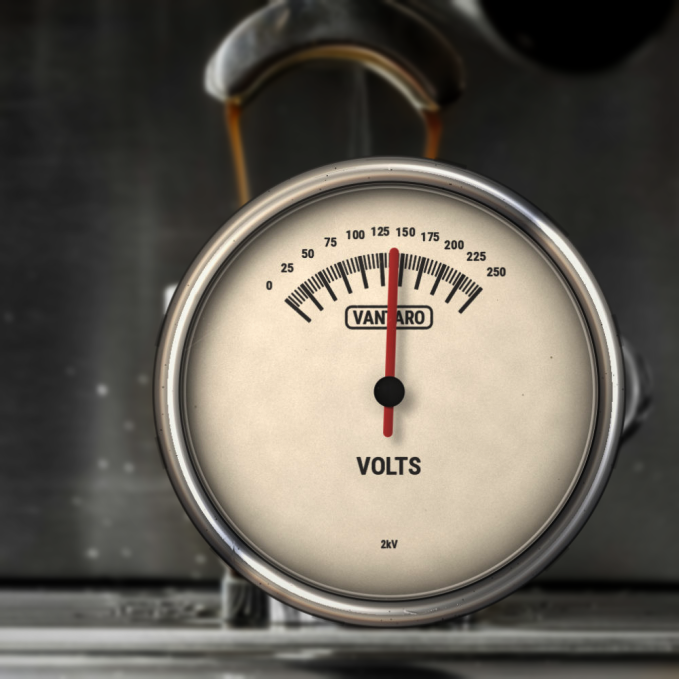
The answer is 140 (V)
